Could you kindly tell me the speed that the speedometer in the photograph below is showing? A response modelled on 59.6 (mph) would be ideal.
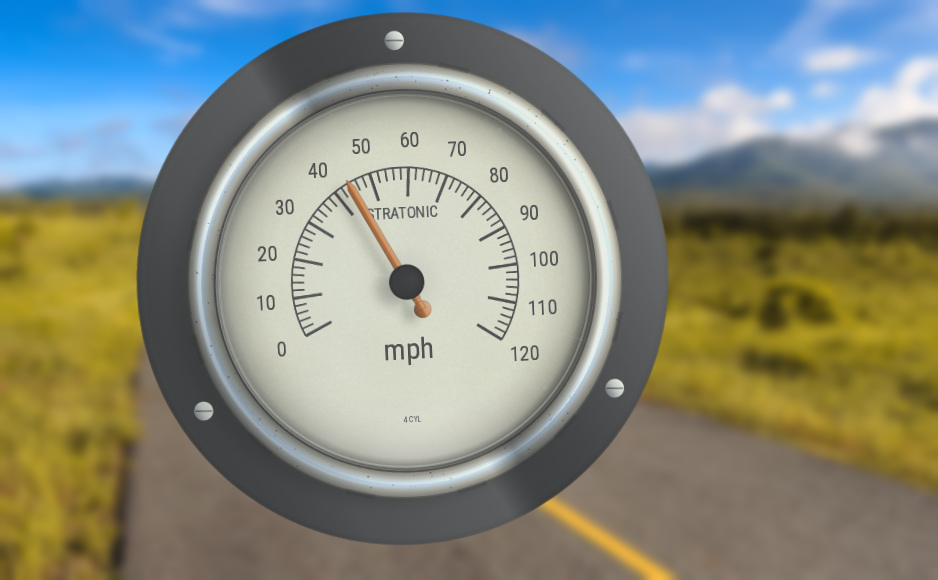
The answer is 44 (mph)
